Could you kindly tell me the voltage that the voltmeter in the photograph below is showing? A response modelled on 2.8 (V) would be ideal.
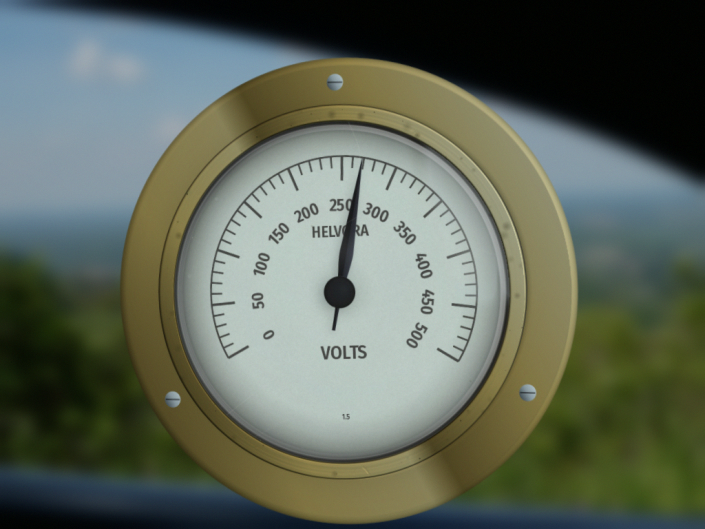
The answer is 270 (V)
